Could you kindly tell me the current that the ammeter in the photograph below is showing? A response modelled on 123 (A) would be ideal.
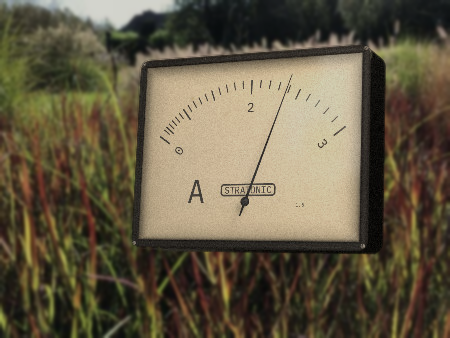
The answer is 2.4 (A)
